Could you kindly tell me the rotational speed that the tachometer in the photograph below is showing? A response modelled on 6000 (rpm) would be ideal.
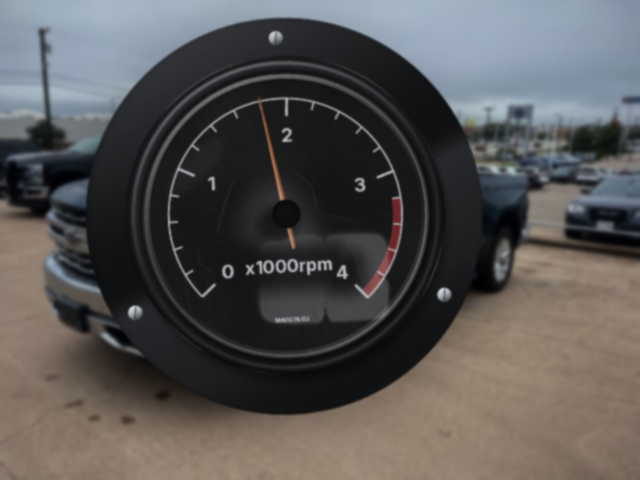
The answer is 1800 (rpm)
